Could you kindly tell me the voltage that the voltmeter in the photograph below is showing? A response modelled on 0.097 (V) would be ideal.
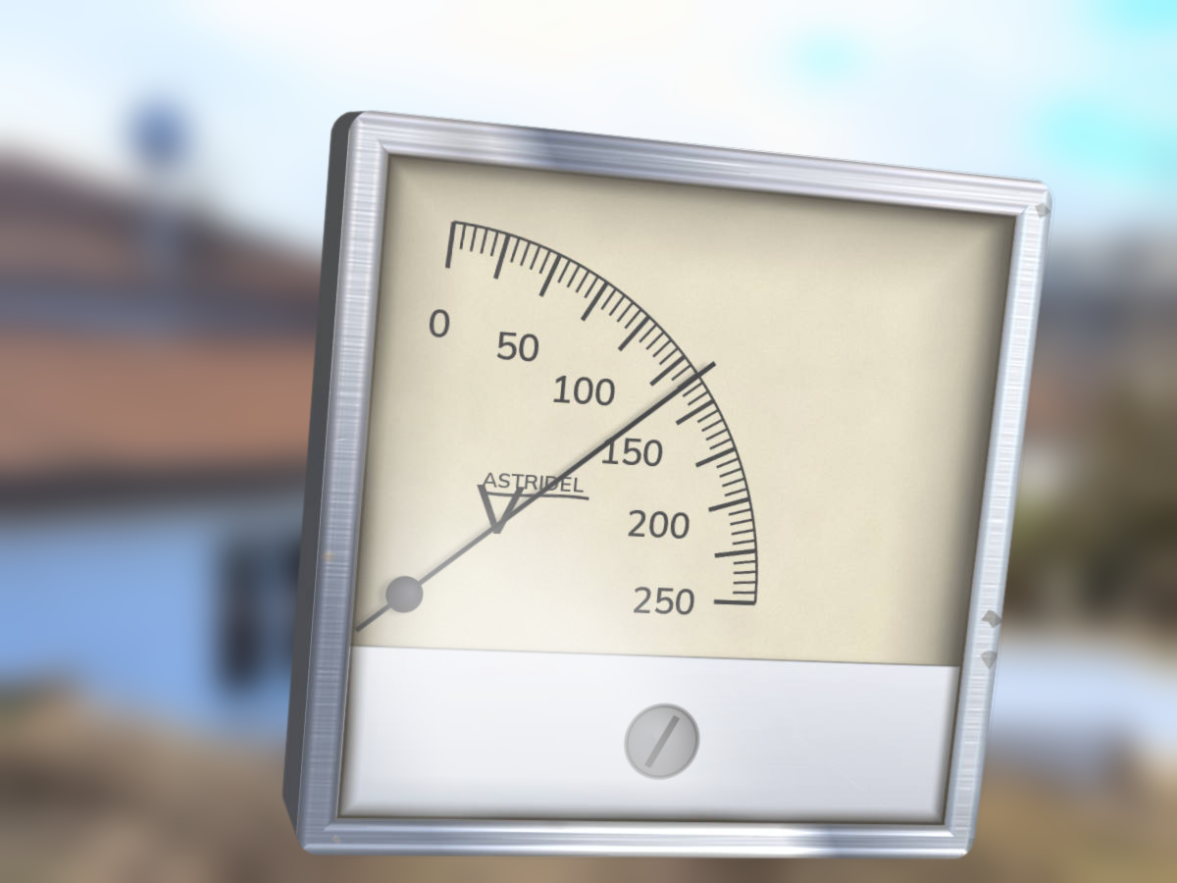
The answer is 135 (V)
